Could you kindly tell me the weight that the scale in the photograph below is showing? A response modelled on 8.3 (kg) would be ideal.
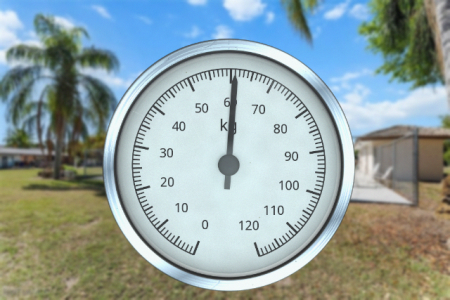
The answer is 61 (kg)
